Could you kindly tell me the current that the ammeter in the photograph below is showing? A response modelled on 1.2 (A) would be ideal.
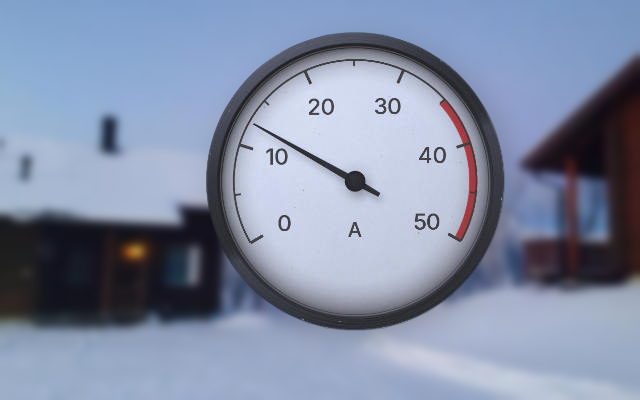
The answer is 12.5 (A)
